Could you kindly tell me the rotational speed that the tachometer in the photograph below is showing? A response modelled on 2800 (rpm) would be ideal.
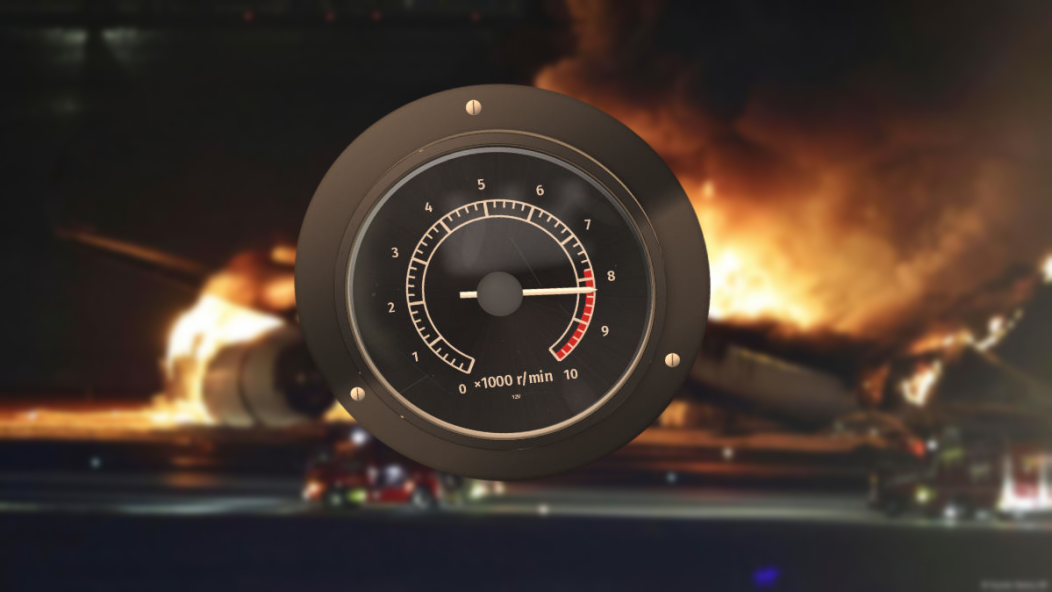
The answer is 8200 (rpm)
